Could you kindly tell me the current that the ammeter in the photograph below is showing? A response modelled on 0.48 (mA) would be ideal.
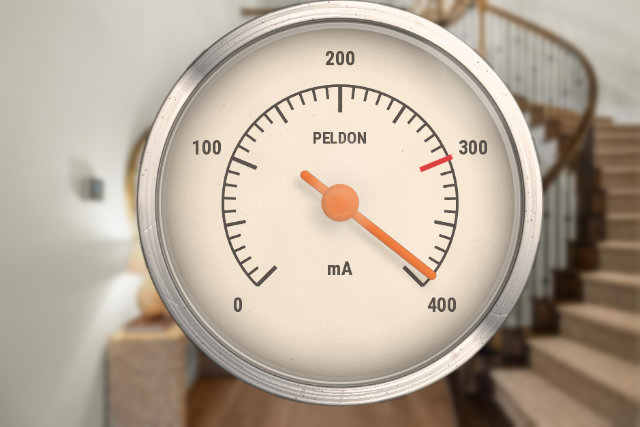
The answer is 390 (mA)
